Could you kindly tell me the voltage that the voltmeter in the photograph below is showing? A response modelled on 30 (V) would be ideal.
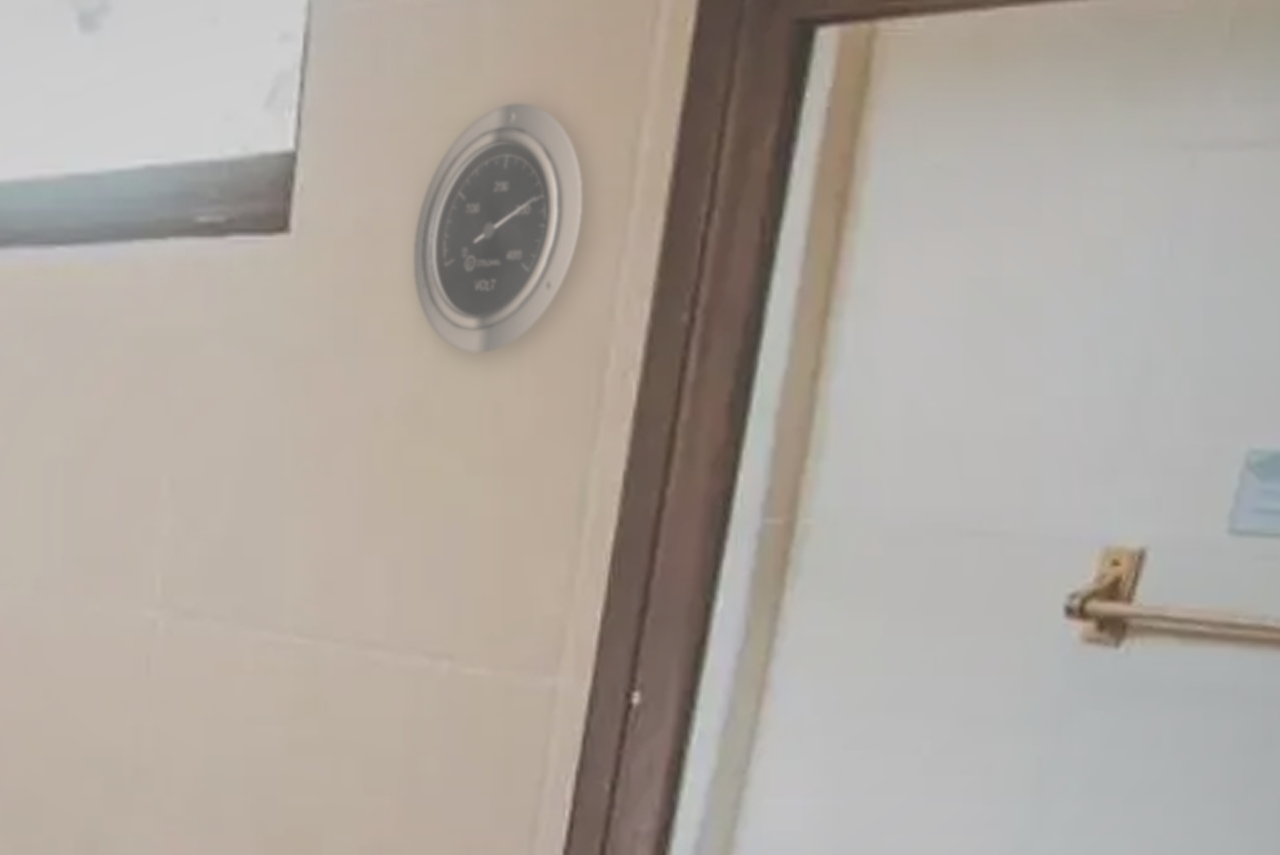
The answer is 300 (V)
